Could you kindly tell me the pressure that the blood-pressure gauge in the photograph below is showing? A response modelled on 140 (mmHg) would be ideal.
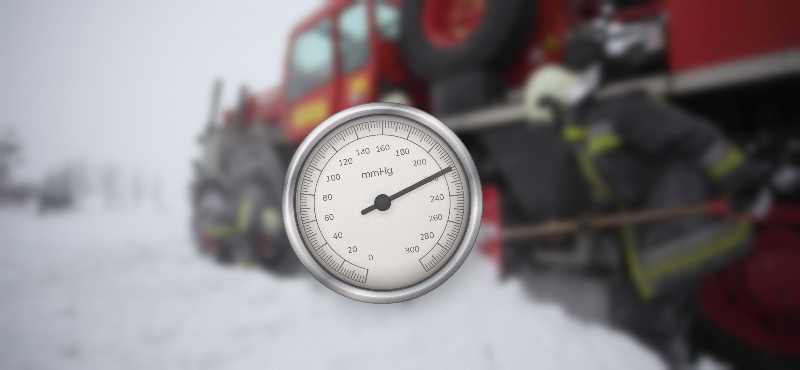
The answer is 220 (mmHg)
